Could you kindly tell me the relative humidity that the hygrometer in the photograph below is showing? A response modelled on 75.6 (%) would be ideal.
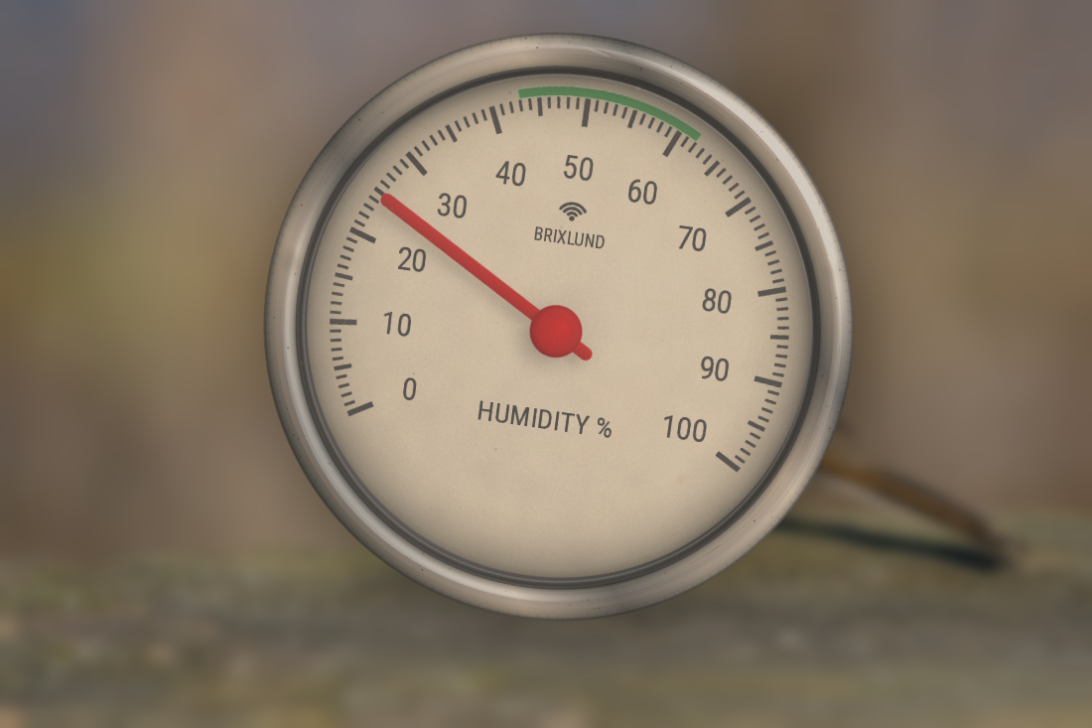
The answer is 25 (%)
